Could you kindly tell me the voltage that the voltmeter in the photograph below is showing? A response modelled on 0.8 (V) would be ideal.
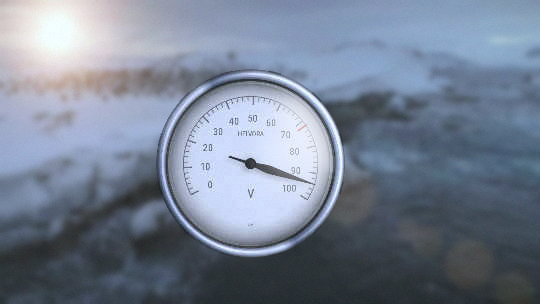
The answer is 94 (V)
